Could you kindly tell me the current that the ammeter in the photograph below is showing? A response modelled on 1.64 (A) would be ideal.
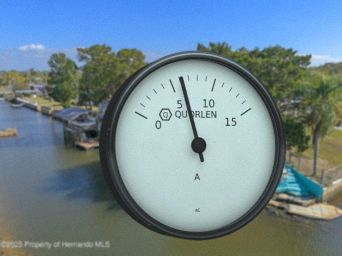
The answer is 6 (A)
